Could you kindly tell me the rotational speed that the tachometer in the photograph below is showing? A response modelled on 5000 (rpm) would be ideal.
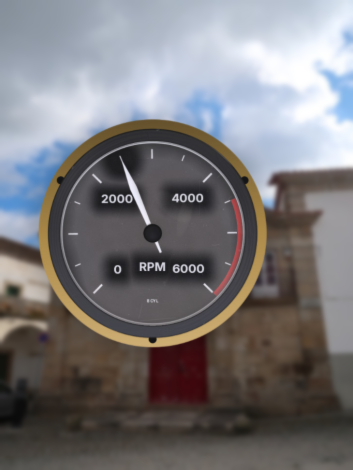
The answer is 2500 (rpm)
